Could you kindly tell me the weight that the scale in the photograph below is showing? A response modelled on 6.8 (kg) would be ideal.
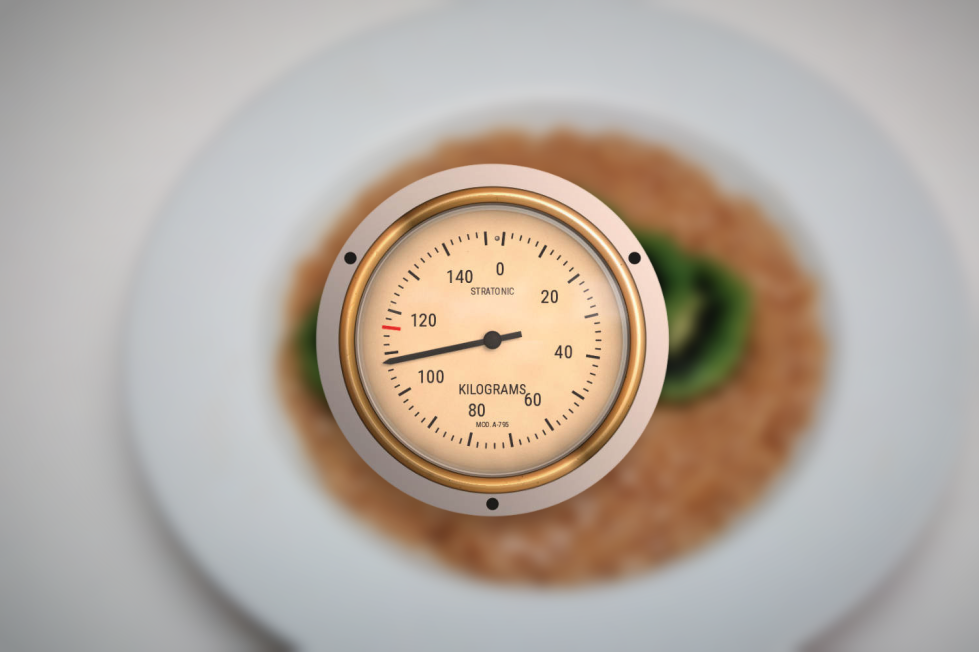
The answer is 108 (kg)
